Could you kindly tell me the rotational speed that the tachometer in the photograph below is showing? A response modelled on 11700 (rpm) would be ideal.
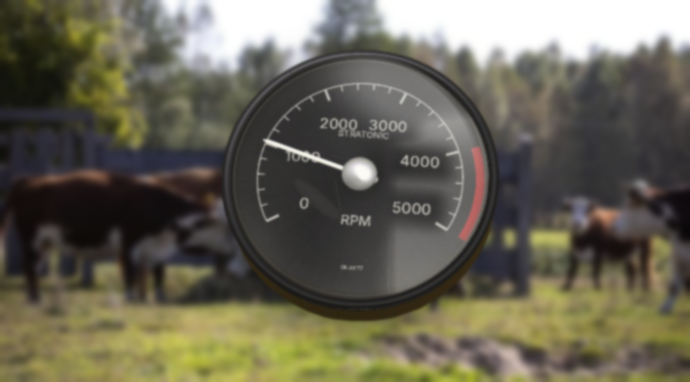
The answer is 1000 (rpm)
